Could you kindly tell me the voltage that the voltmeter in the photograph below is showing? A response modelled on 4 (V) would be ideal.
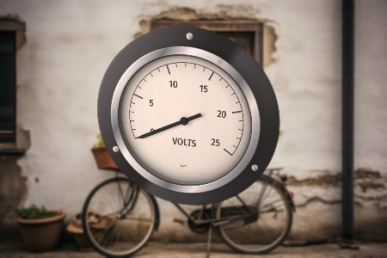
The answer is 0 (V)
